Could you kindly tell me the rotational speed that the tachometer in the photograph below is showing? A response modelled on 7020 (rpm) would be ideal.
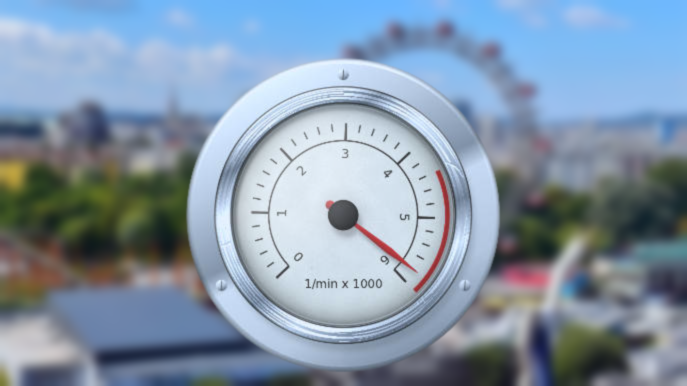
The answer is 5800 (rpm)
